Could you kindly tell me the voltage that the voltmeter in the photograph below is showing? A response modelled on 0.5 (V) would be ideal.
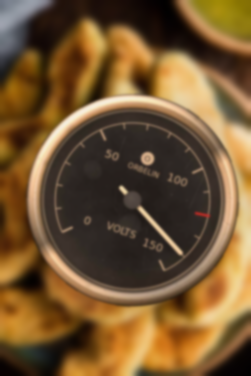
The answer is 140 (V)
